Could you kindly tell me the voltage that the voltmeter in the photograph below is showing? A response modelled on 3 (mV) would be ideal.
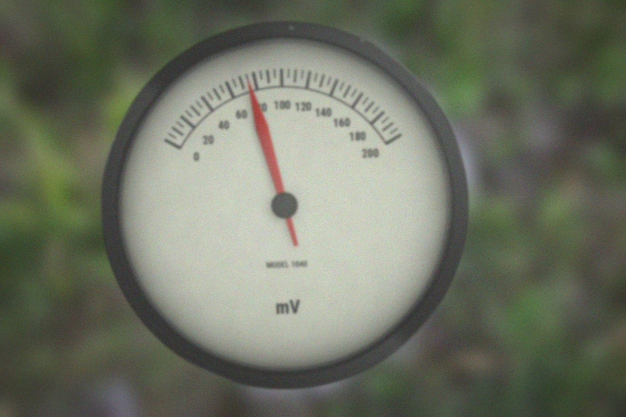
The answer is 75 (mV)
